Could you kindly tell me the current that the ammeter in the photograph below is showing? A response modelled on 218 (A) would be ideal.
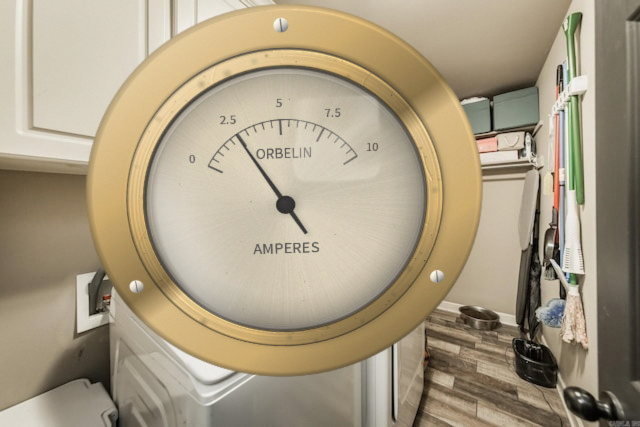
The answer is 2.5 (A)
